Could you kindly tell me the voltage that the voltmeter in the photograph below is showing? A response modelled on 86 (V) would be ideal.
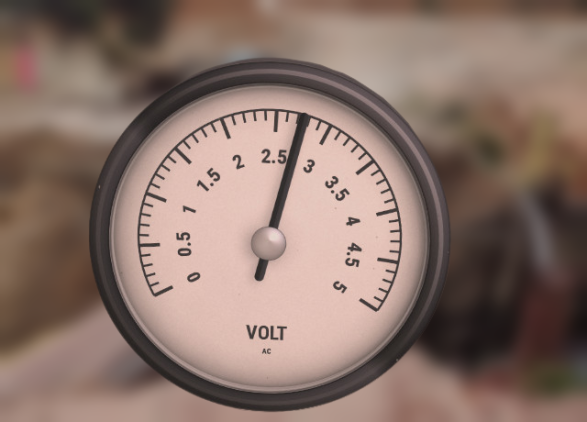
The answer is 2.75 (V)
